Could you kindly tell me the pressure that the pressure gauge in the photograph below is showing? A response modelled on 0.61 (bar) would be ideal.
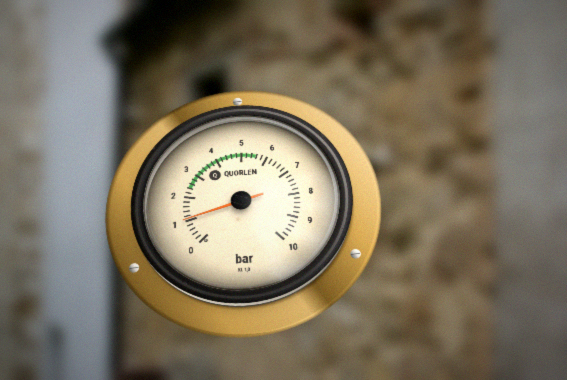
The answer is 1 (bar)
